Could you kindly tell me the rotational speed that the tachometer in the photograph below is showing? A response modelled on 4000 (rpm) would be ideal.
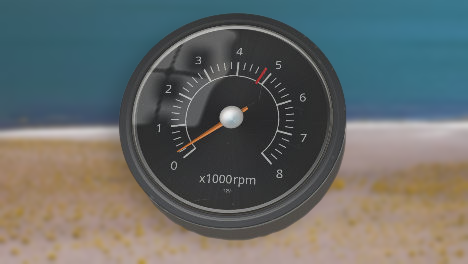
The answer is 200 (rpm)
